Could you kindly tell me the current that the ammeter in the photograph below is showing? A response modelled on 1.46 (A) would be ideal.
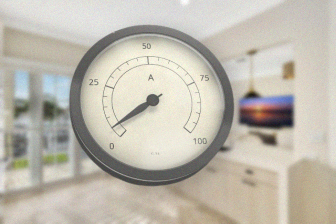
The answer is 5 (A)
